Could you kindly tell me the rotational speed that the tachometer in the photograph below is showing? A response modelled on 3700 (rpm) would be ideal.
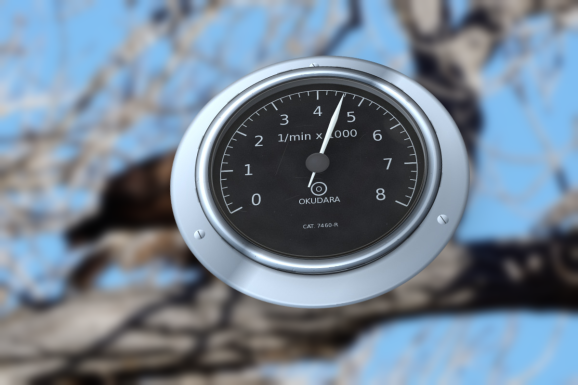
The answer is 4600 (rpm)
